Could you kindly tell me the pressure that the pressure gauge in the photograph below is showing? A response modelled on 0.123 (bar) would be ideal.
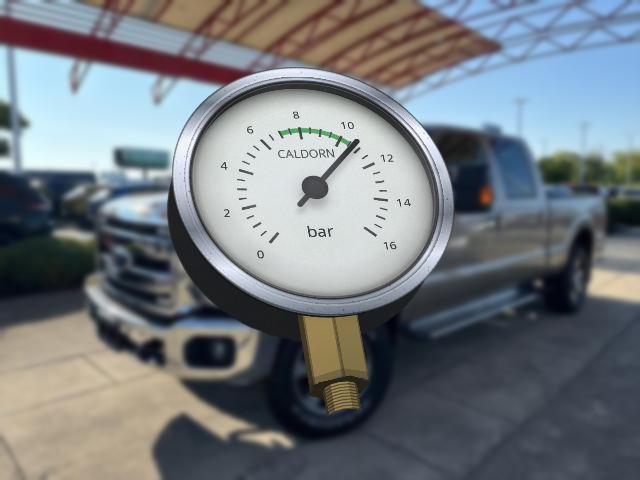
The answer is 10.75 (bar)
